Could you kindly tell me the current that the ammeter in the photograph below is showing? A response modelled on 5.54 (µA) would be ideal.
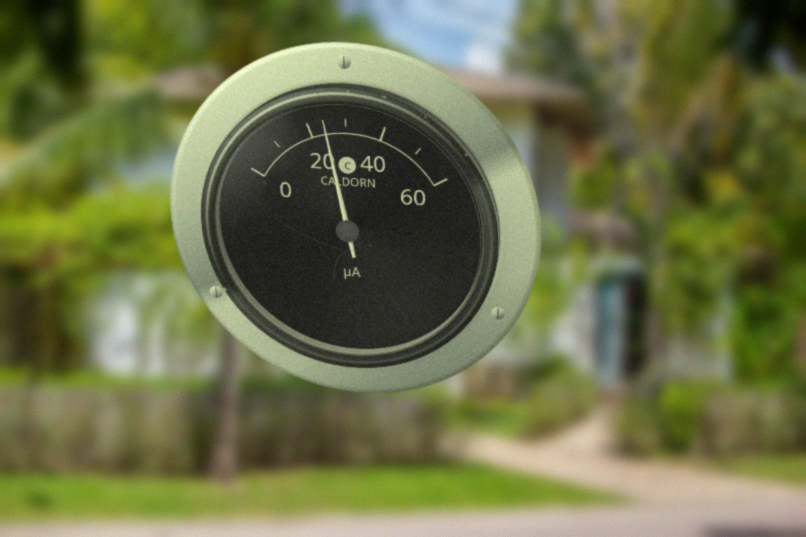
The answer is 25 (µA)
